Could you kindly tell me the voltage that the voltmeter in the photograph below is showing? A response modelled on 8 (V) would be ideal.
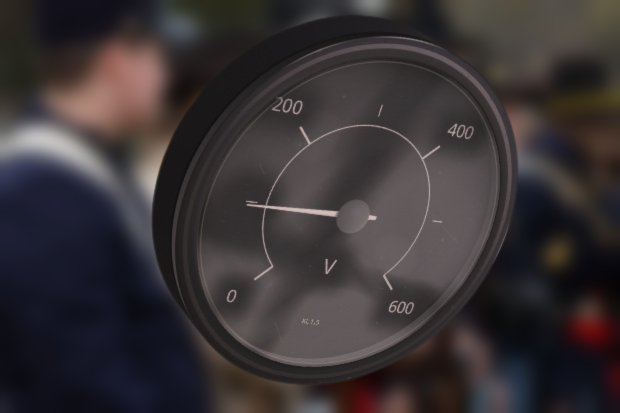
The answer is 100 (V)
